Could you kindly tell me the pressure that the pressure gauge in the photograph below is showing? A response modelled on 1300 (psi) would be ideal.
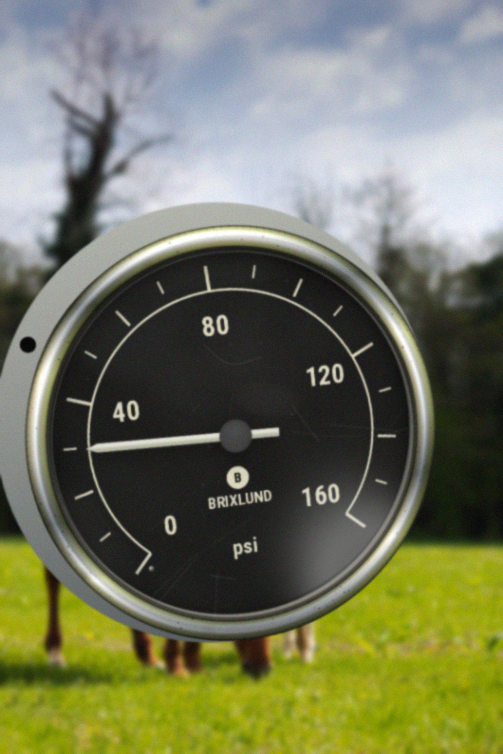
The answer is 30 (psi)
